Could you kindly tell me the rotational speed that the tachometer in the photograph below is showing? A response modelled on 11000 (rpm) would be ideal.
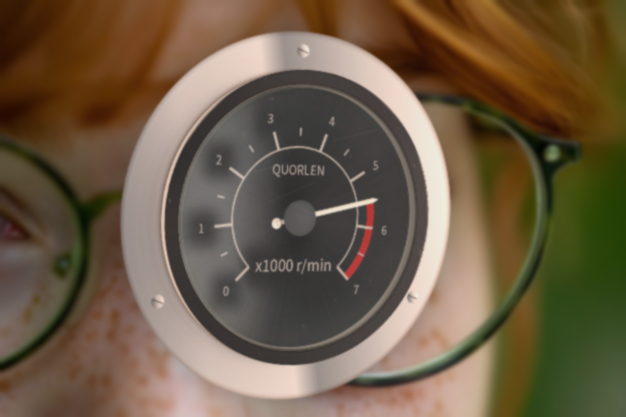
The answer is 5500 (rpm)
